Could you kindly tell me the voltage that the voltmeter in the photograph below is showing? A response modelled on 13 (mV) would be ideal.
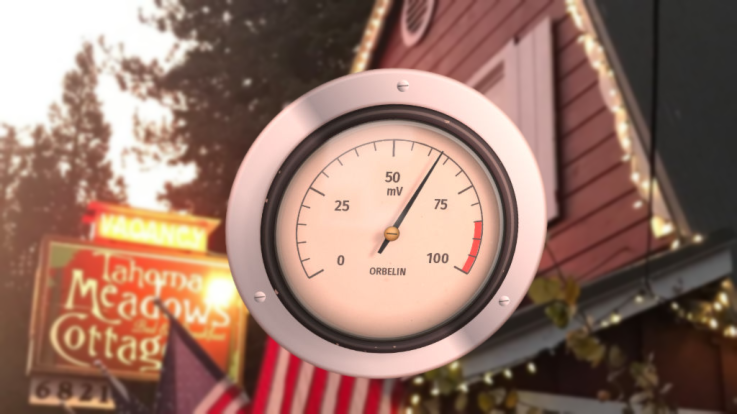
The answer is 62.5 (mV)
